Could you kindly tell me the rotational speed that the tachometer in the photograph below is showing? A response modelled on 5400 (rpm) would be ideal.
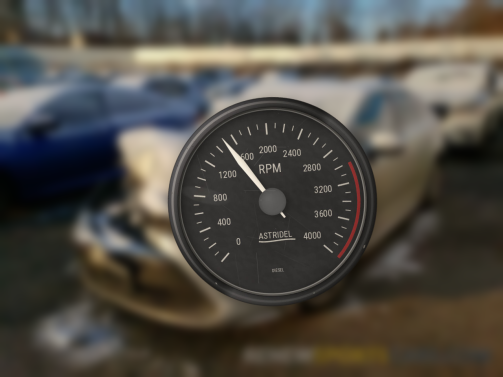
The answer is 1500 (rpm)
